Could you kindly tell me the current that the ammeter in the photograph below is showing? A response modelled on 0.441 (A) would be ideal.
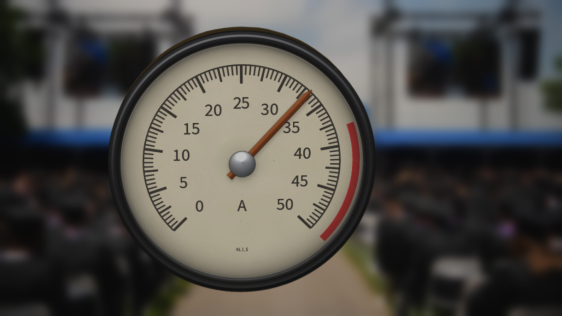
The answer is 33 (A)
